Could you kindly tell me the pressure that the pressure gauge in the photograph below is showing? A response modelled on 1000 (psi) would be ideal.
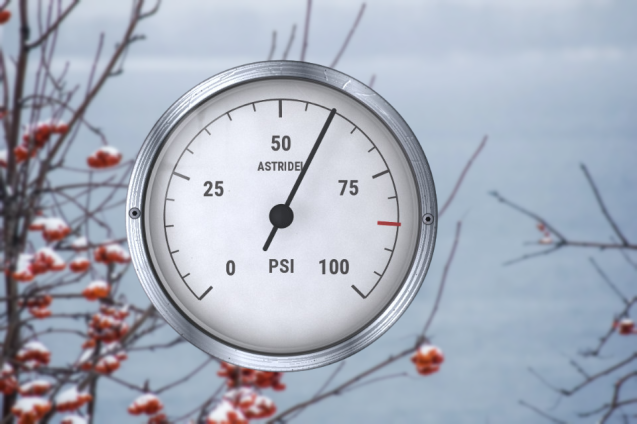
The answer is 60 (psi)
